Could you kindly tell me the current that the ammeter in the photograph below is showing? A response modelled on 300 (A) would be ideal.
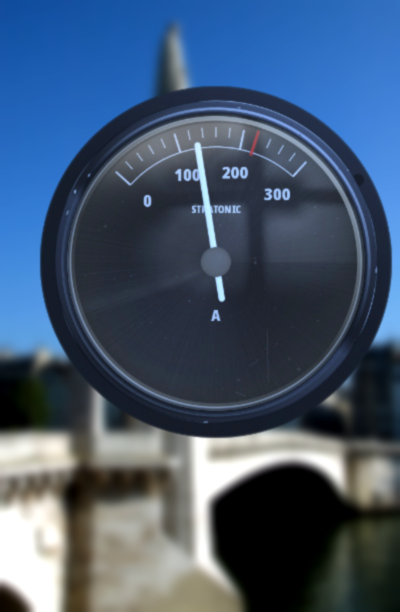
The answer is 130 (A)
